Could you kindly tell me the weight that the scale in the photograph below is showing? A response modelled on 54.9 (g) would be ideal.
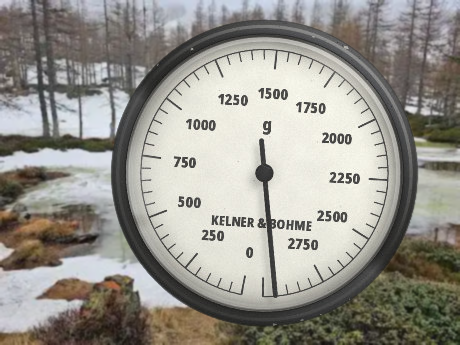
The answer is 2950 (g)
